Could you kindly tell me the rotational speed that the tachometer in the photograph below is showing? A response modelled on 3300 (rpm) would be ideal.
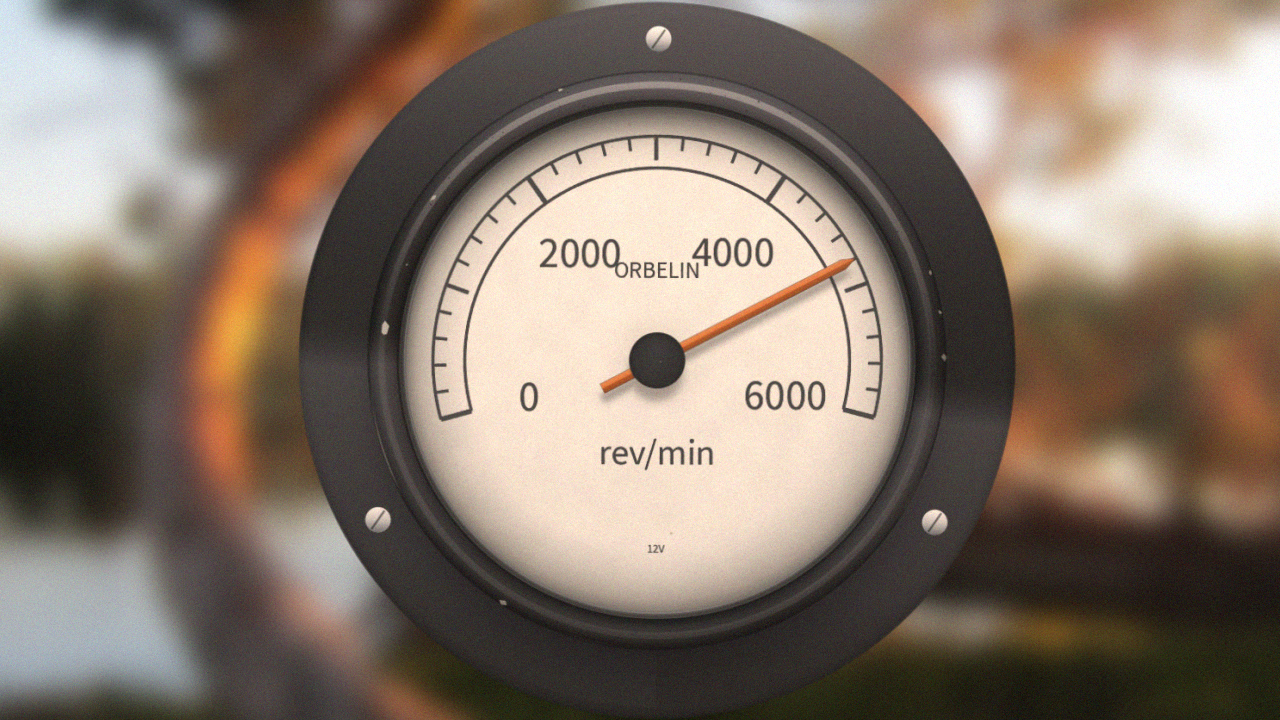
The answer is 4800 (rpm)
